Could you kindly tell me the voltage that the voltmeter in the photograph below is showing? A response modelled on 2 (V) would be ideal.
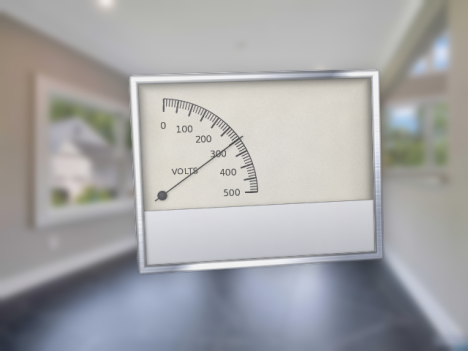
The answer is 300 (V)
